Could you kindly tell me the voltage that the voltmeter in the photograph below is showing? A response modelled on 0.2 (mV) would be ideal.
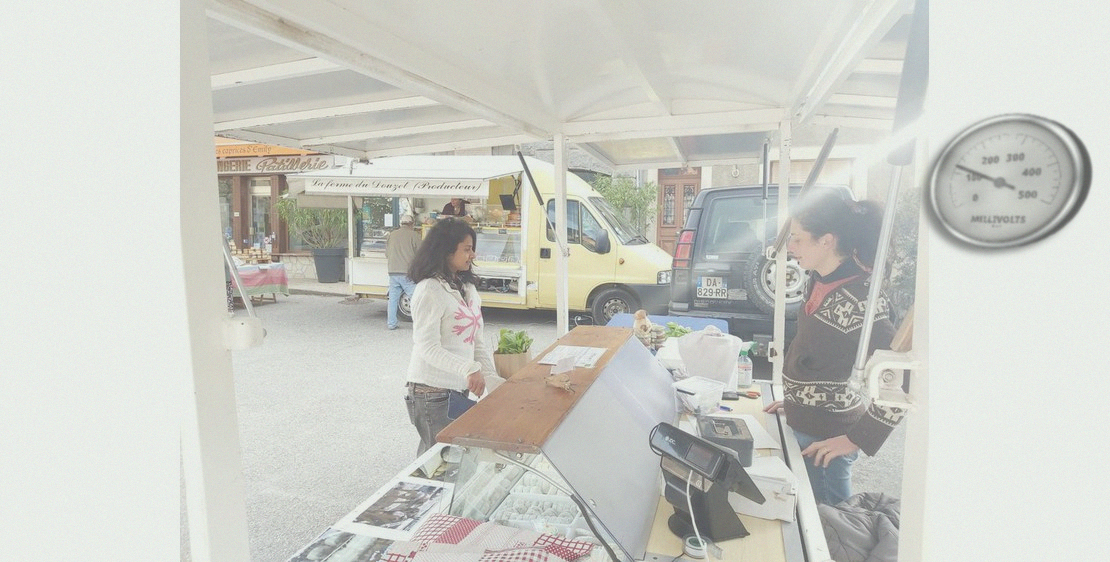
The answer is 120 (mV)
